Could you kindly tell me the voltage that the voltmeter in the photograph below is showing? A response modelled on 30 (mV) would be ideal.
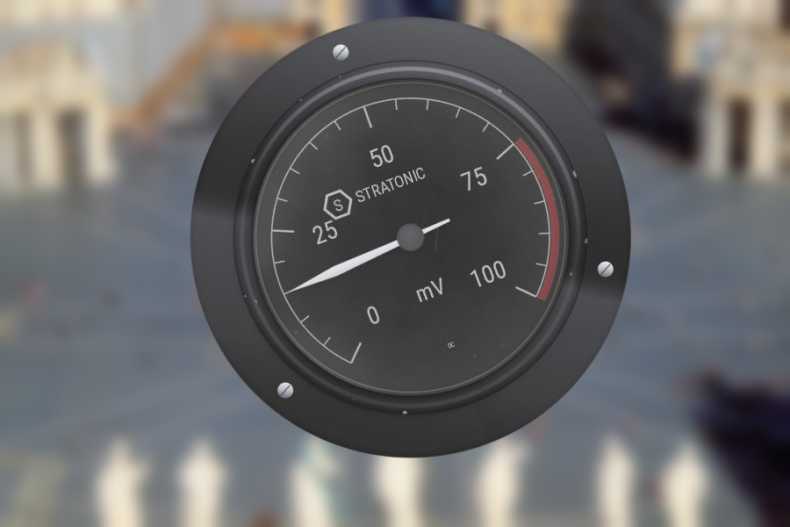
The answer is 15 (mV)
